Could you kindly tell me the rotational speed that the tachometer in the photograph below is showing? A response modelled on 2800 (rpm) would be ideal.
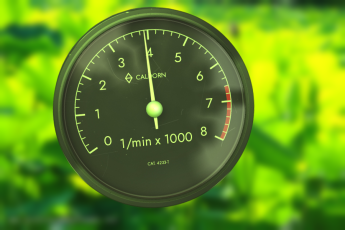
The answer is 3900 (rpm)
